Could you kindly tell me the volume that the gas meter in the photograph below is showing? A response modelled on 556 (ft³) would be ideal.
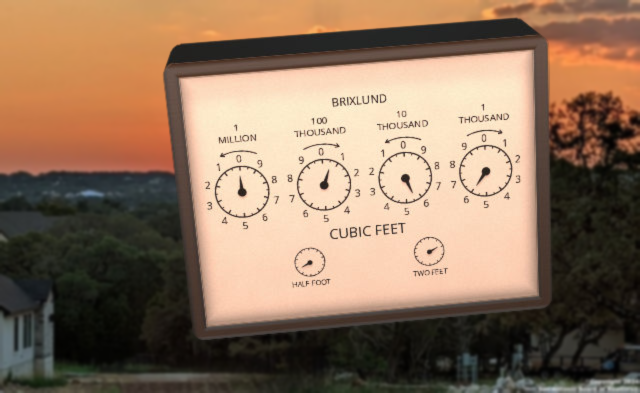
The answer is 5600 (ft³)
